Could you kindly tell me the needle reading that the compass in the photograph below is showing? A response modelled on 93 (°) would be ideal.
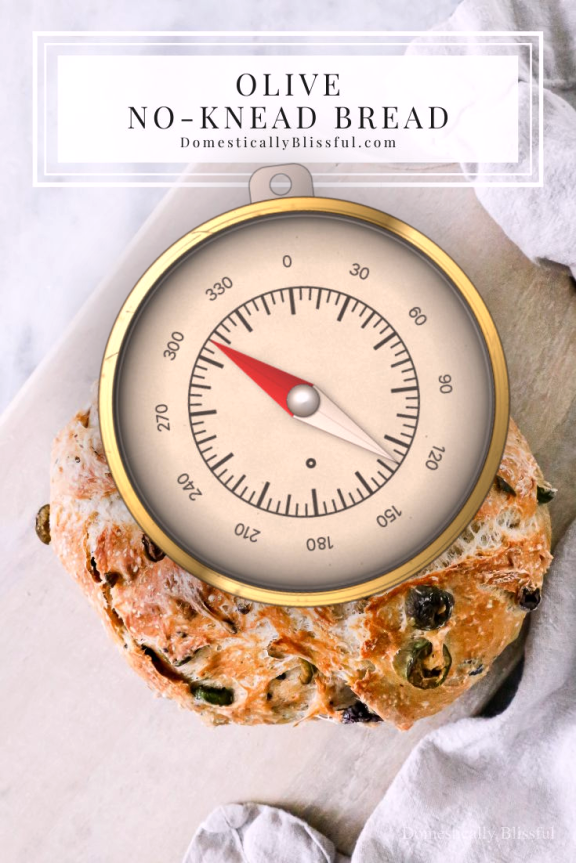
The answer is 310 (°)
